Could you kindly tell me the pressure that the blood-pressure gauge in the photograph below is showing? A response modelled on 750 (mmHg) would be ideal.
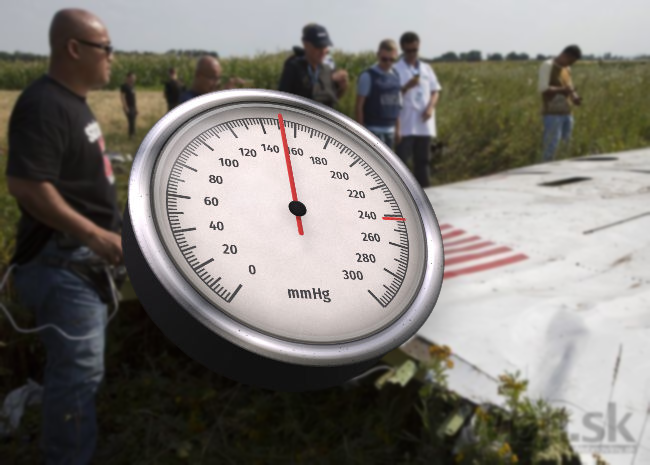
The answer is 150 (mmHg)
